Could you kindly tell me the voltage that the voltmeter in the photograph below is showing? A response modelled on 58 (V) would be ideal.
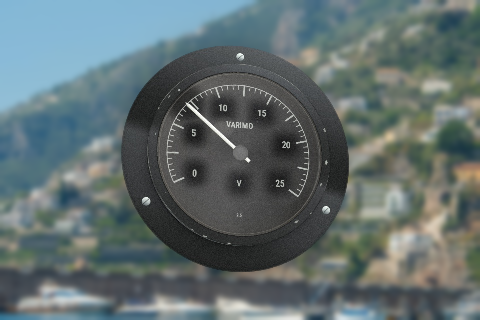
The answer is 7 (V)
